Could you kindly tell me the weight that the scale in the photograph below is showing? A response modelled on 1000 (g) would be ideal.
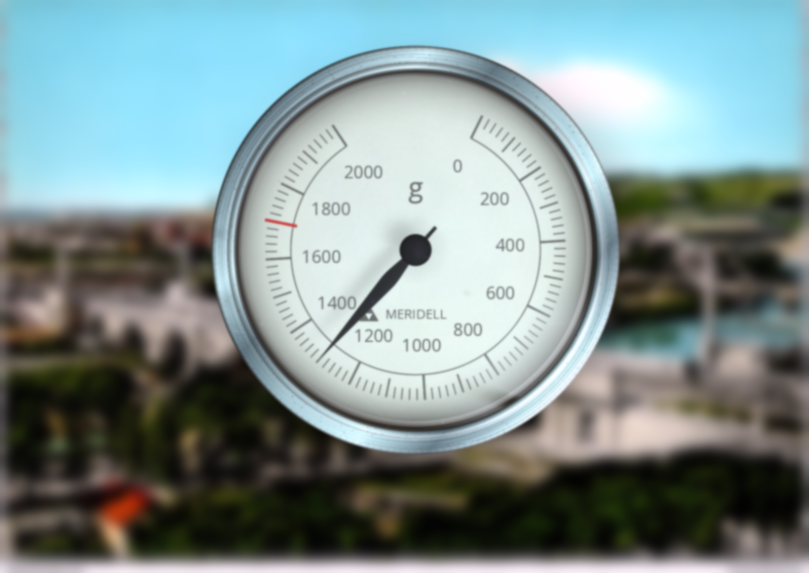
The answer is 1300 (g)
